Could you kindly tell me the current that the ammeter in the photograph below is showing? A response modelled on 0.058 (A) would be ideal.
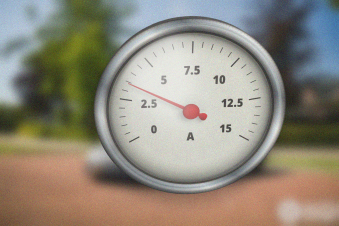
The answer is 3.5 (A)
